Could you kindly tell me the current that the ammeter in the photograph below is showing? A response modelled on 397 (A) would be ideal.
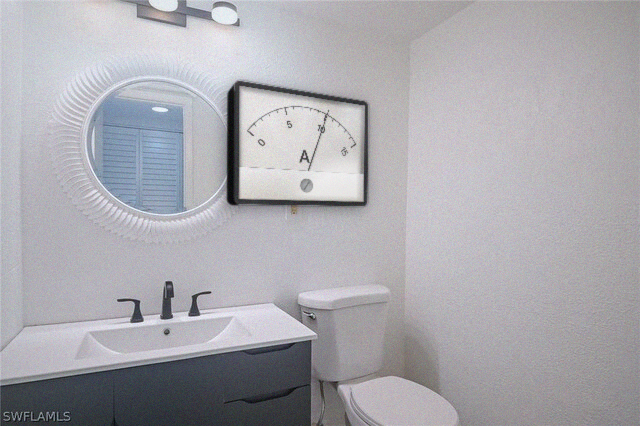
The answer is 10 (A)
